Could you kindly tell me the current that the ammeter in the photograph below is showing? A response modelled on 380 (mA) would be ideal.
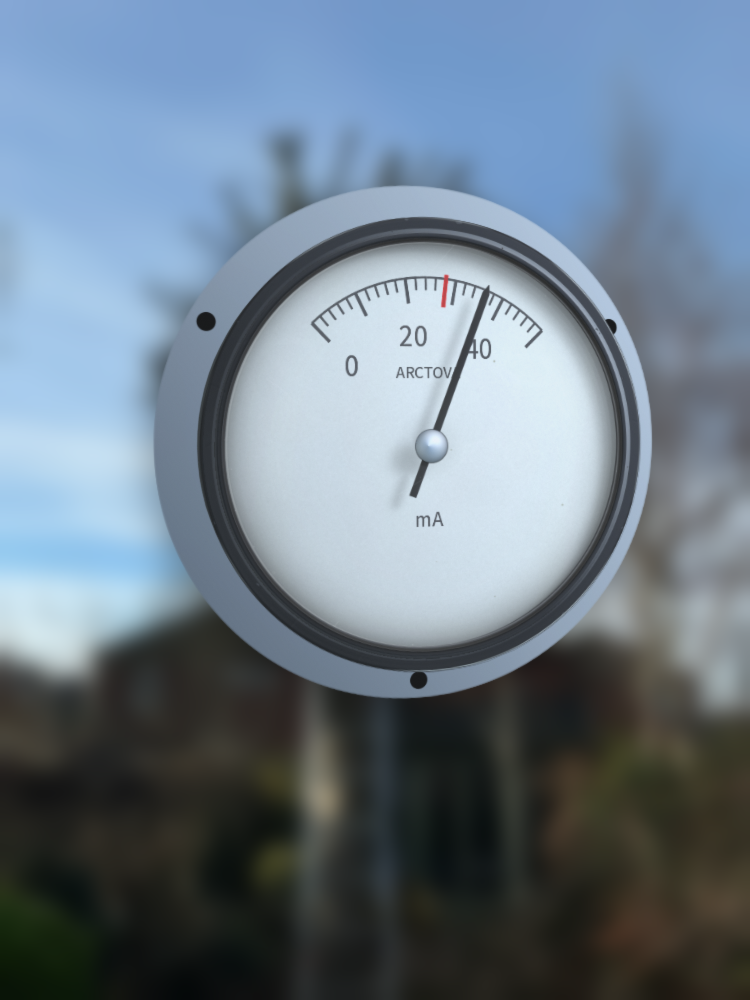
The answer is 36 (mA)
